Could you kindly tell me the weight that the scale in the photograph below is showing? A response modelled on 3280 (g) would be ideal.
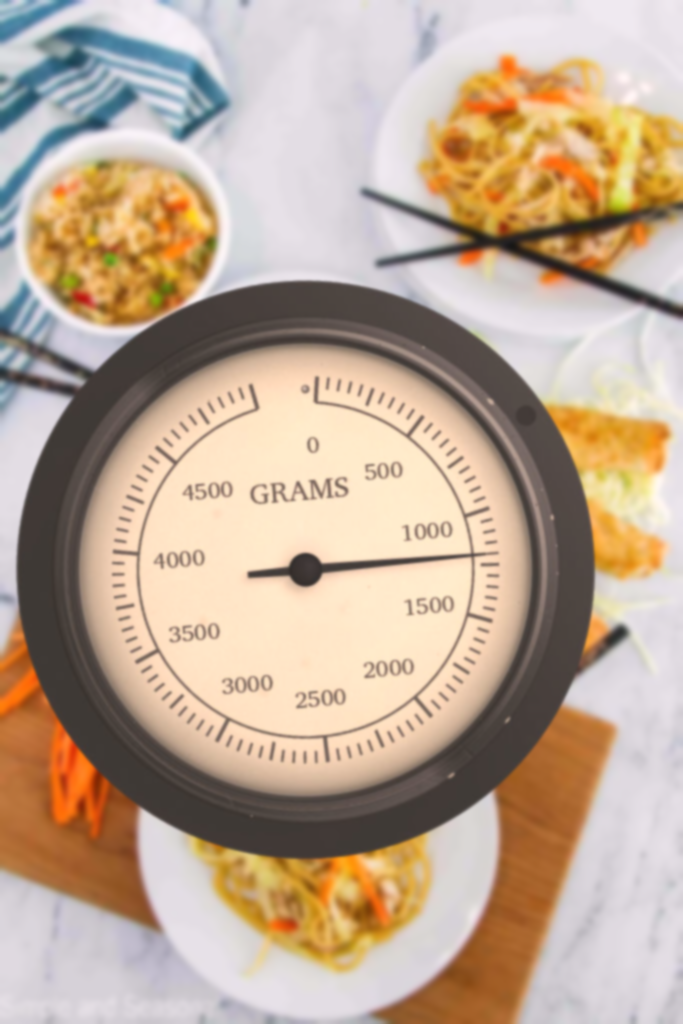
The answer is 1200 (g)
